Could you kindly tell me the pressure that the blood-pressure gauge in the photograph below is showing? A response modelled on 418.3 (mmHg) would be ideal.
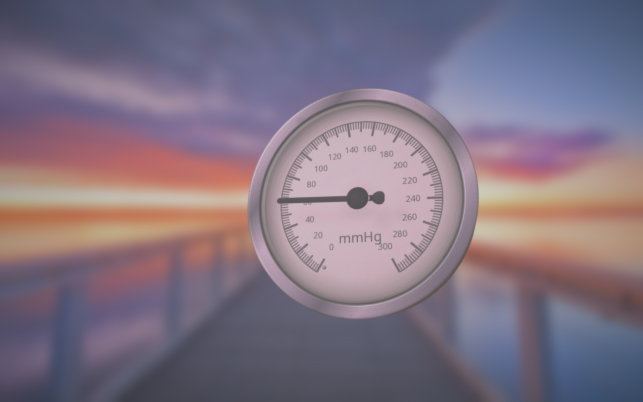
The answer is 60 (mmHg)
